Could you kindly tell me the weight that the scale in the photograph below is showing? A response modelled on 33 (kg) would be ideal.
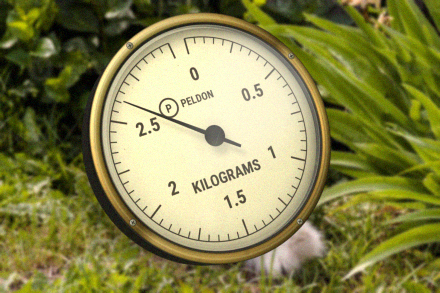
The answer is 2.6 (kg)
